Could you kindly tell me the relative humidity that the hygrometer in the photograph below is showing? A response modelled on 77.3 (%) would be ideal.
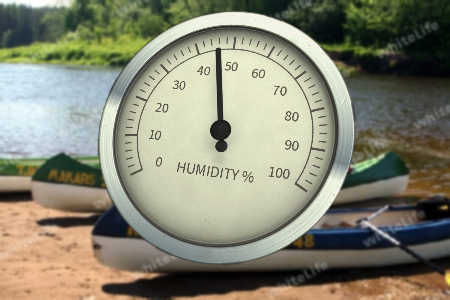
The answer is 46 (%)
